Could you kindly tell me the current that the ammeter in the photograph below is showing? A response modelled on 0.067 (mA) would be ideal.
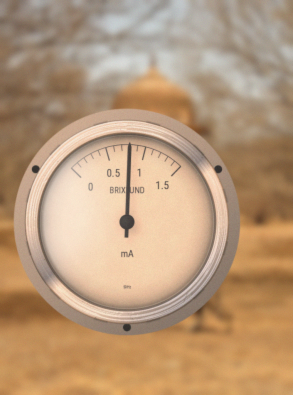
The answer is 0.8 (mA)
